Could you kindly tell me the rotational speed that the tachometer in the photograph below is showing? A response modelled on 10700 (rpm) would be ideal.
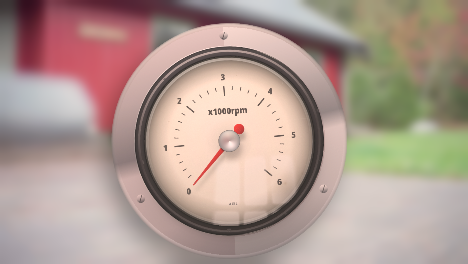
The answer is 0 (rpm)
